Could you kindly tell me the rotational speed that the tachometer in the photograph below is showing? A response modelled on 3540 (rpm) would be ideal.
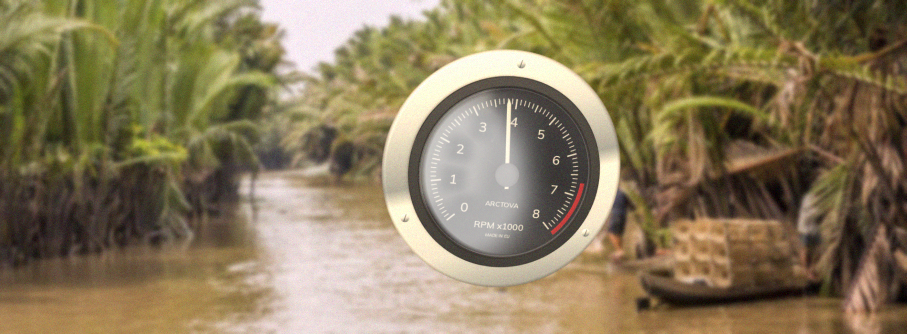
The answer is 3800 (rpm)
